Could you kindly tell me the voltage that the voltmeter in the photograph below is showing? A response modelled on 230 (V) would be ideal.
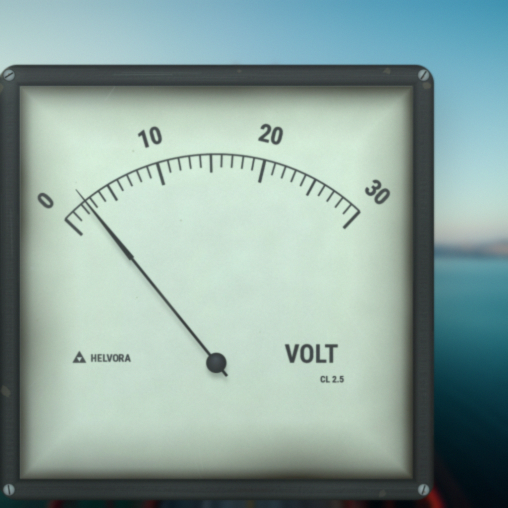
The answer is 2.5 (V)
